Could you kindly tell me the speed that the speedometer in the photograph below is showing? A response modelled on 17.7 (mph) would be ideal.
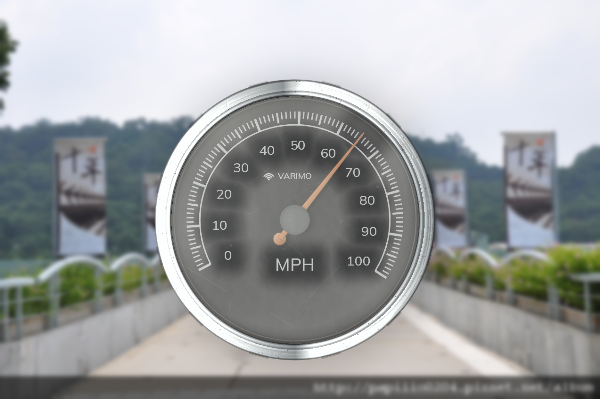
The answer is 65 (mph)
